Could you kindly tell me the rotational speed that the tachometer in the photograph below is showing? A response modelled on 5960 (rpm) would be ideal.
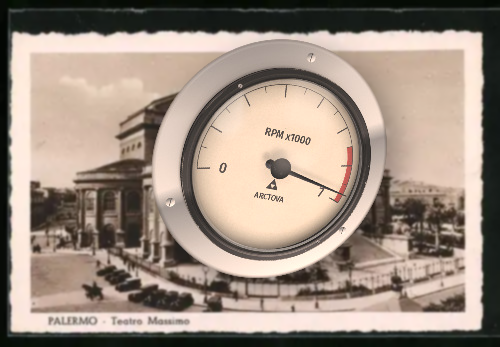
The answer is 6750 (rpm)
